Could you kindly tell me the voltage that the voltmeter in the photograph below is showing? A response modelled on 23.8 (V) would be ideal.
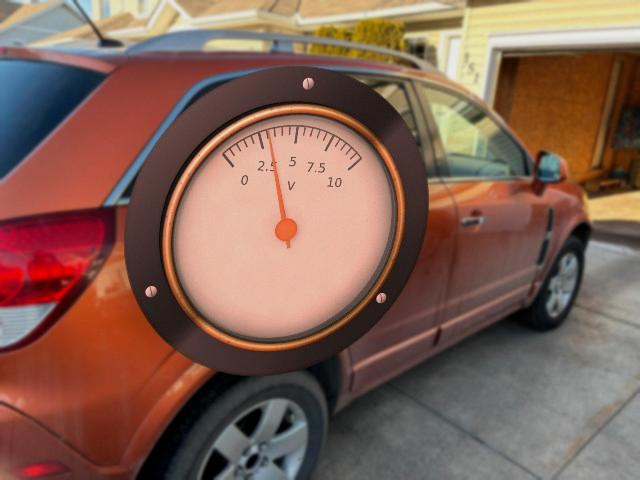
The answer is 3 (V)
